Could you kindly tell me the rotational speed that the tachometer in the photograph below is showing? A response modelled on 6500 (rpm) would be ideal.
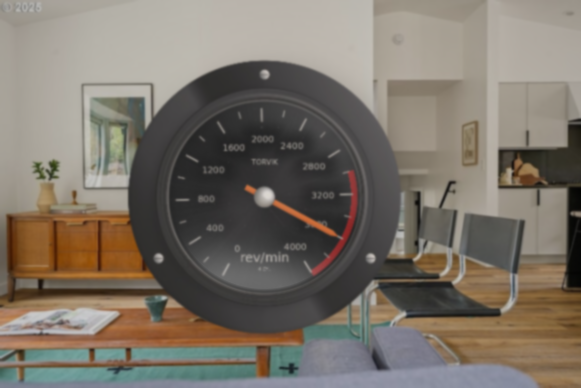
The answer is 3600 (rpm)
